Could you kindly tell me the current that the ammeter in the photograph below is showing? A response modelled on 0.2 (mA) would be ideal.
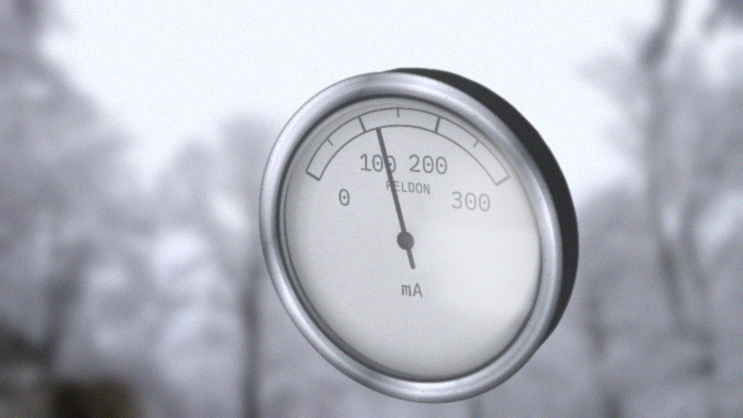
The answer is 125 (mA)
